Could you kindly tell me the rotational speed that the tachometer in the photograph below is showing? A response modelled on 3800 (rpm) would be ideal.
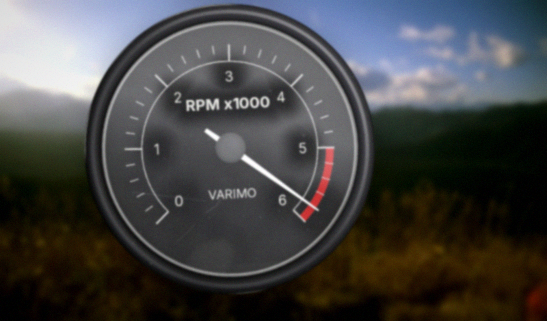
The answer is 5800 (rpm)
